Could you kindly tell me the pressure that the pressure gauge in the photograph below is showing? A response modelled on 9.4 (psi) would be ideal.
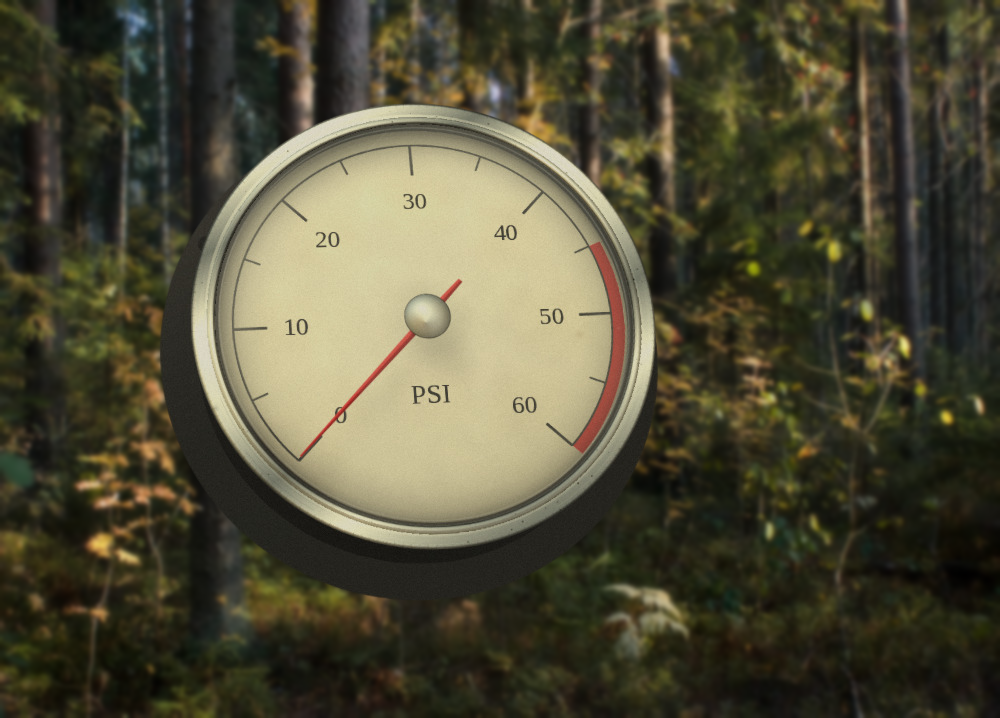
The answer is 0 (psi)
